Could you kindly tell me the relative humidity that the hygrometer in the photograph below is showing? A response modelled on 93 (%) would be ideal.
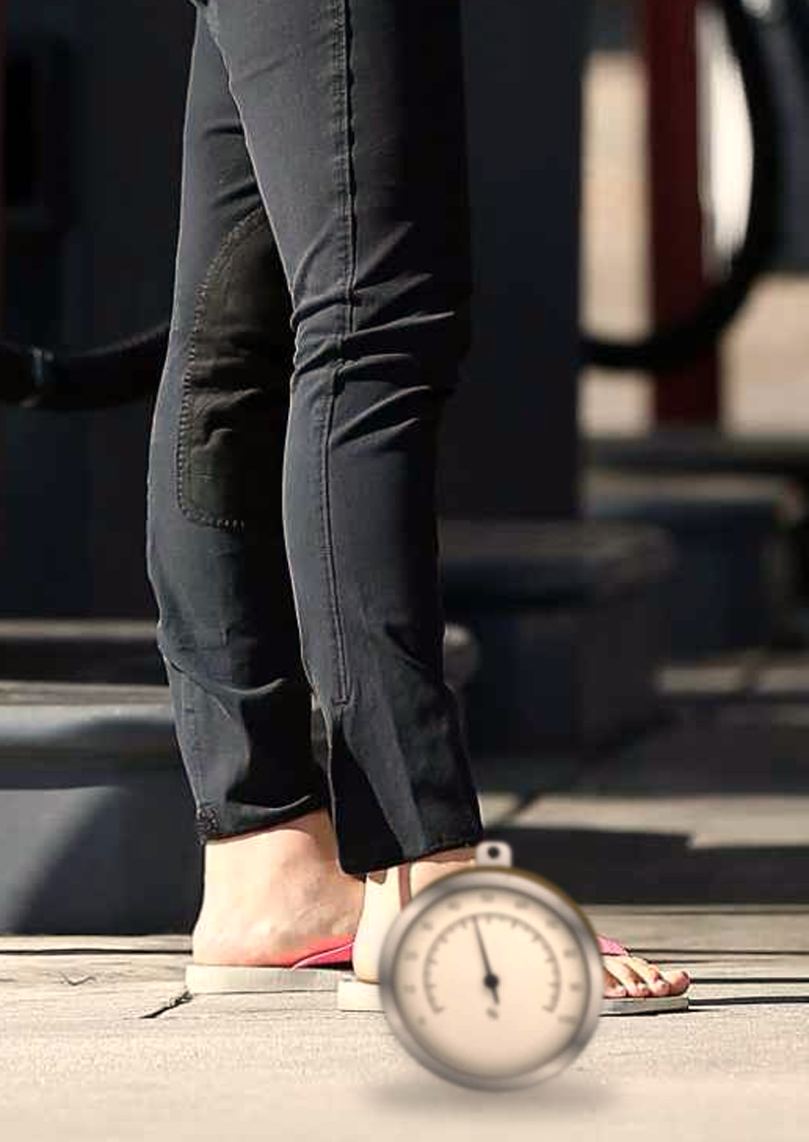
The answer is 45 (%)
